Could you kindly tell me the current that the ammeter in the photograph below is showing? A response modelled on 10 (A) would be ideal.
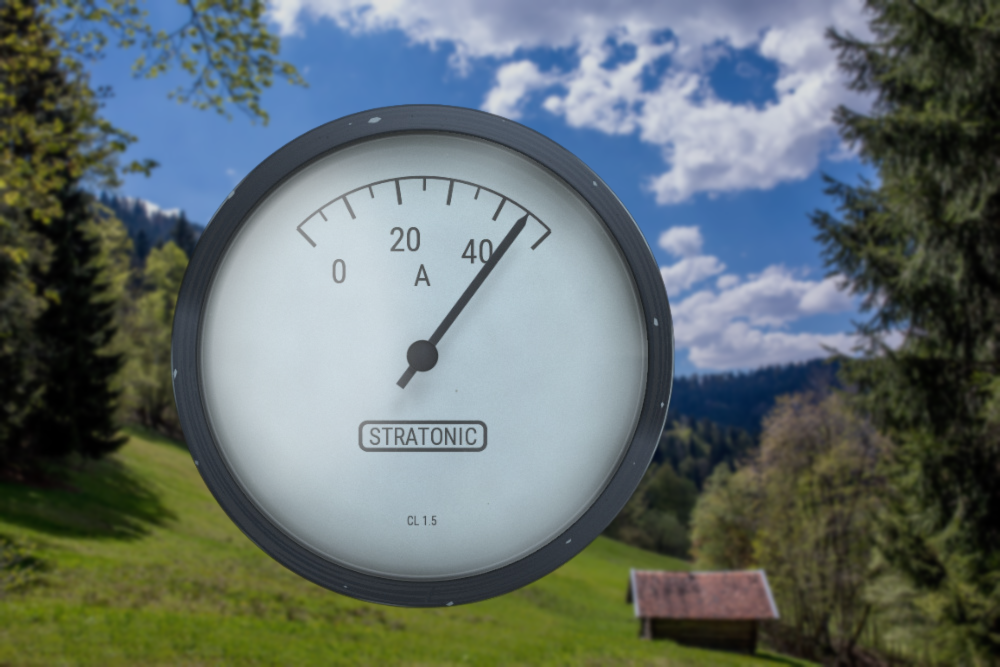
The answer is 45 (A)
